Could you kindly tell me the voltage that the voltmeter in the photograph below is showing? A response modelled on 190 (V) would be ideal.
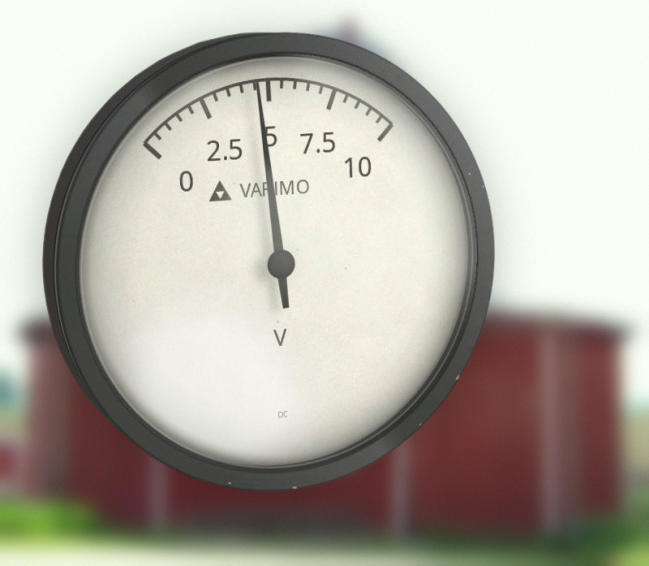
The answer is 4.5 (V)
